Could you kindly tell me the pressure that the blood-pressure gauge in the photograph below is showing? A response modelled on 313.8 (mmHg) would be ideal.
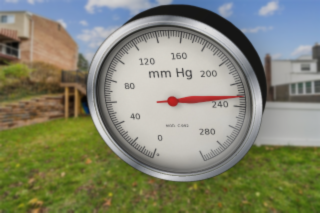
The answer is 230 (mmHg)
